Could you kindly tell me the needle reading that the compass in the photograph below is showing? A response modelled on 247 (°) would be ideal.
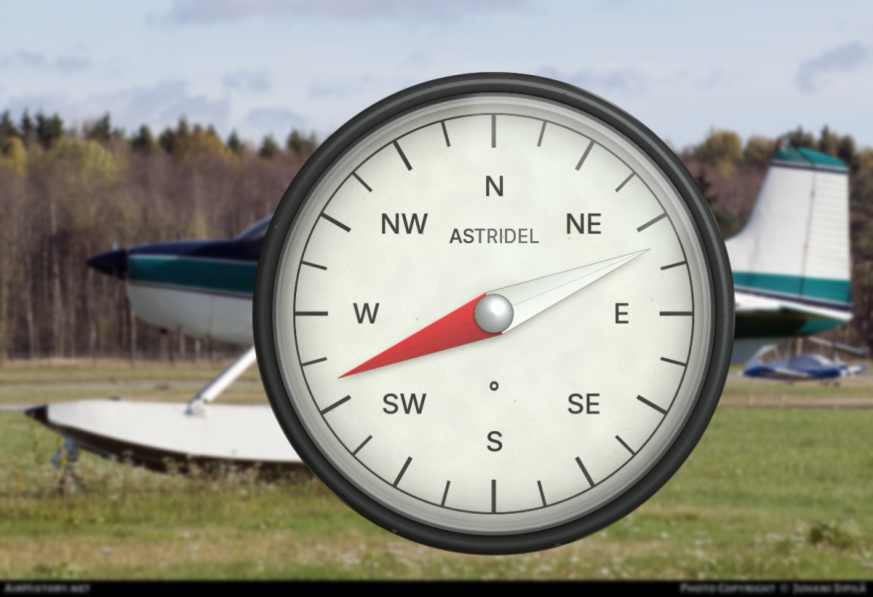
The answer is 247.5 (°)
